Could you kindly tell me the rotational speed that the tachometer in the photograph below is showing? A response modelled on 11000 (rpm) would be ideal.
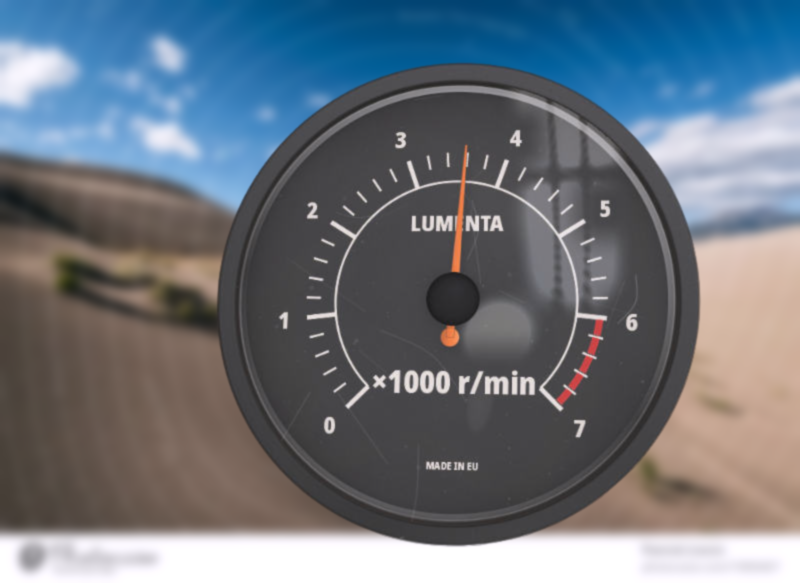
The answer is 3600 (rpm)
